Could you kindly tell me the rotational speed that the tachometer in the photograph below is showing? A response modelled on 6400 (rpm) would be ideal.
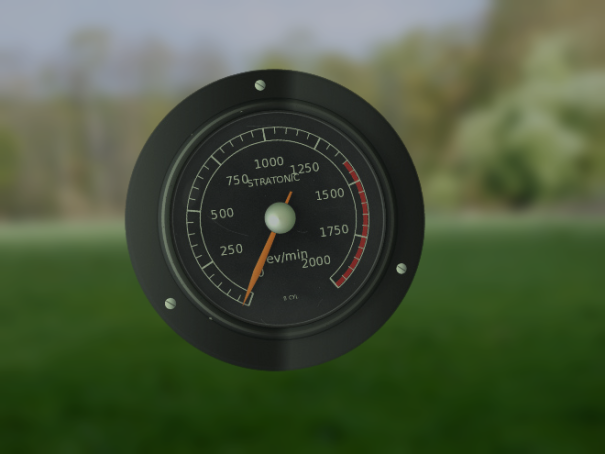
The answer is 25 (rpm)
